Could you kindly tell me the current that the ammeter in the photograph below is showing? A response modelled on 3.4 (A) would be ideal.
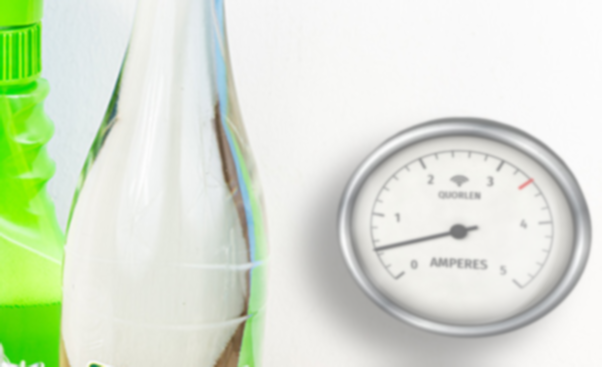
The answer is 0.5 (A)
